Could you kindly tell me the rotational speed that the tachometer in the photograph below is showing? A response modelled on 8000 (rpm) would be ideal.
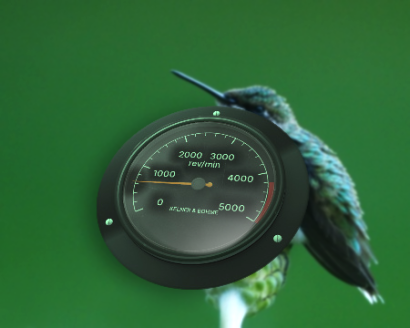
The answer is 600 (rpm)
